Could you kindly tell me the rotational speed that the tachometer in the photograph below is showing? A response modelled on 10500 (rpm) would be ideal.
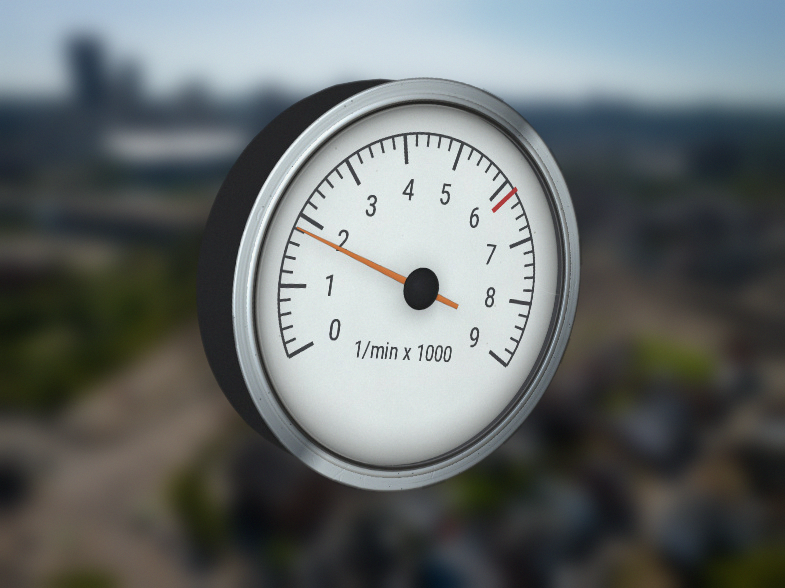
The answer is 1800 (rpm)
